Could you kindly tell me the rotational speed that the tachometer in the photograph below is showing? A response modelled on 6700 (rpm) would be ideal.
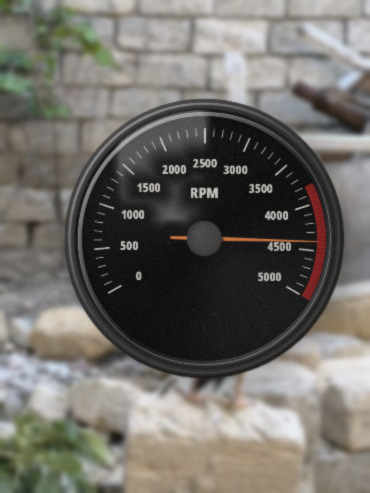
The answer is 4400 (rpm)
